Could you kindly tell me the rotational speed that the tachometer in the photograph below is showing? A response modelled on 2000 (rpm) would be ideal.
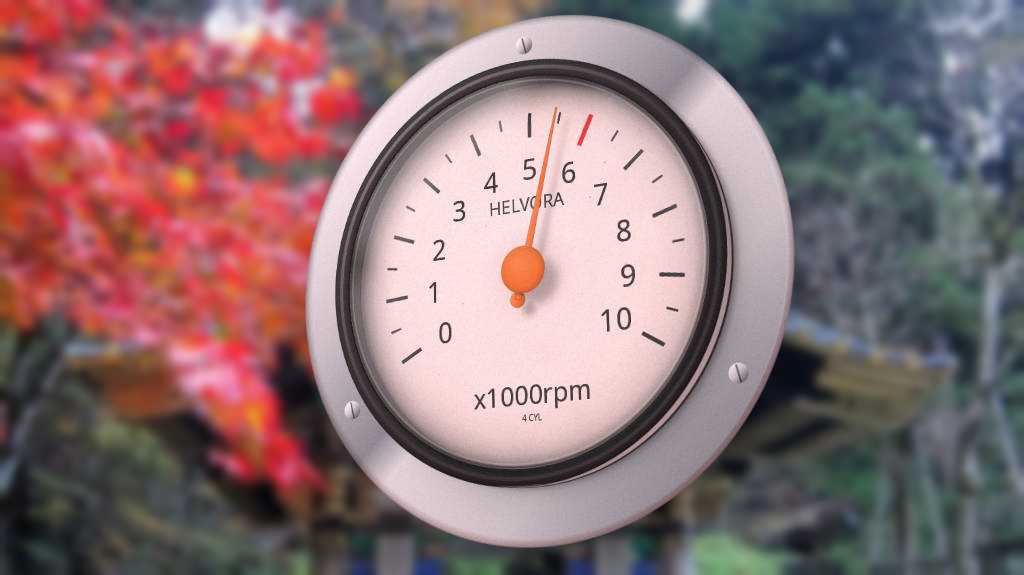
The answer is 5500 (rpm)
